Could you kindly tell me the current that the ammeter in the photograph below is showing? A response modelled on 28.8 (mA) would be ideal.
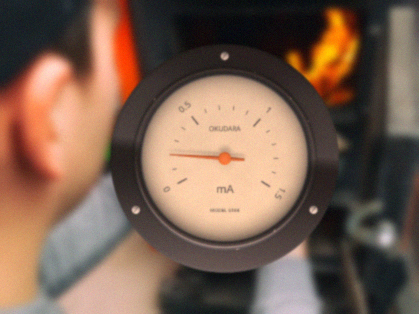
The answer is 0.2 (mA)
